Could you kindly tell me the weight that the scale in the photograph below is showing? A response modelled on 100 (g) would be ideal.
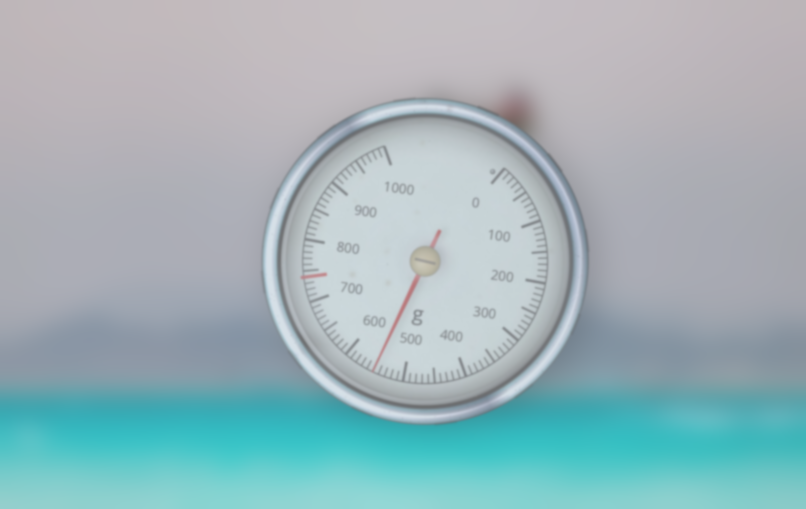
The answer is 550 (g)
